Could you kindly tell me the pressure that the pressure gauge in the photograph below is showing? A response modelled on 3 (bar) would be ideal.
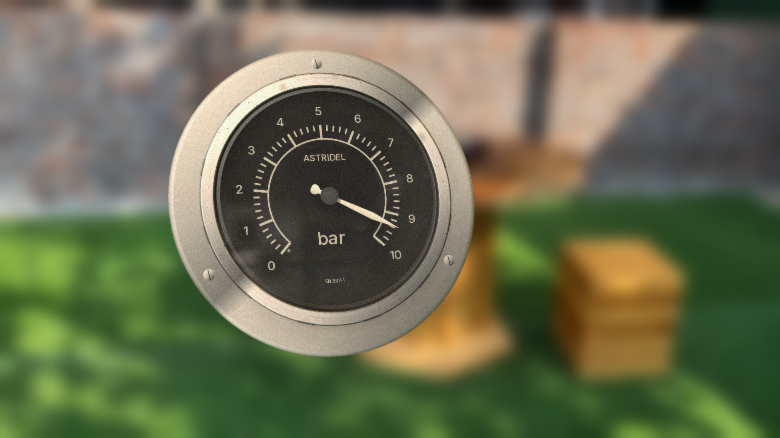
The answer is 9.4 (bar)
